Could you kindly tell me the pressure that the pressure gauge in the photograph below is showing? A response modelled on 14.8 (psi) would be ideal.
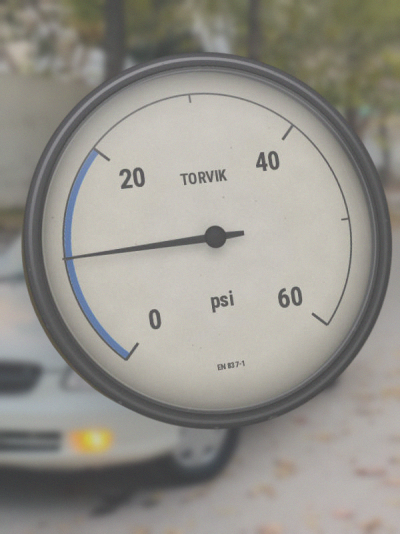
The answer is 10 (psi)
